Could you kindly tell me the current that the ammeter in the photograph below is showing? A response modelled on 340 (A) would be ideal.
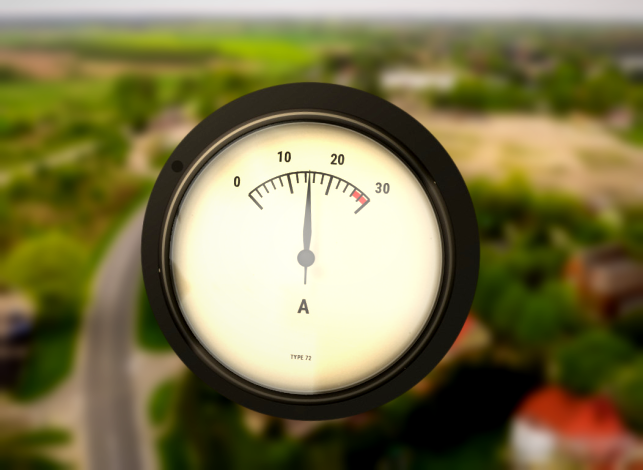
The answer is 15 (A)
